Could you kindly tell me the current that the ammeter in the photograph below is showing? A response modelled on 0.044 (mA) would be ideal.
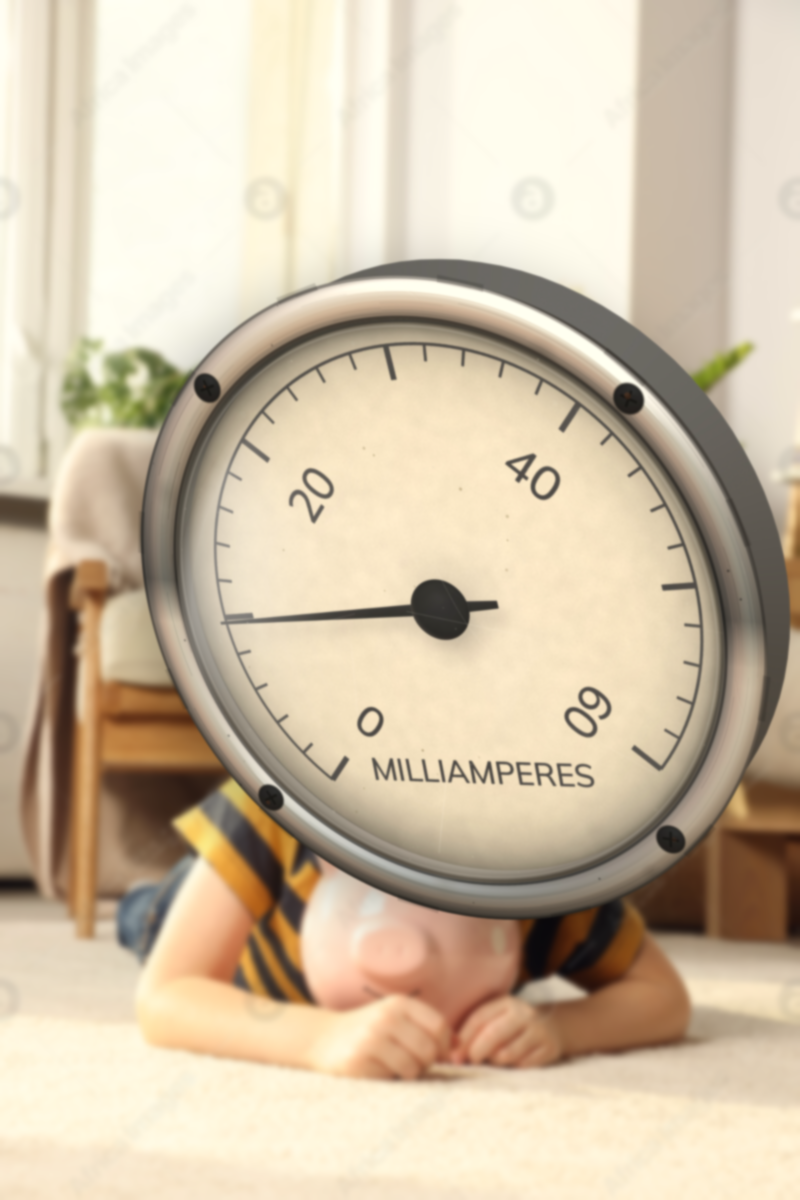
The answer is 10 (mA)
